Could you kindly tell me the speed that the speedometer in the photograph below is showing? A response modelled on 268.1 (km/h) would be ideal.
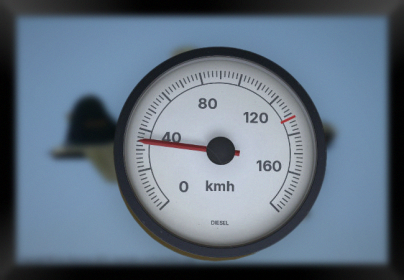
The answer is 34 (km/h)
